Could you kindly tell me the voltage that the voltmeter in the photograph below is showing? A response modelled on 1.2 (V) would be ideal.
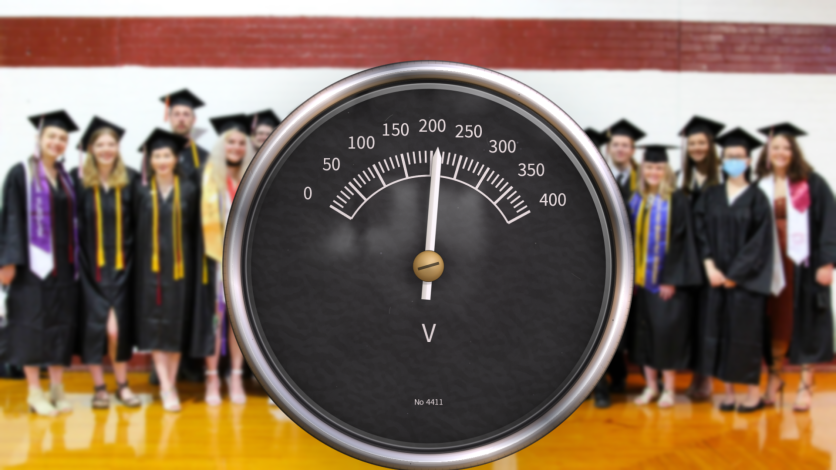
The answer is 210 (V)
